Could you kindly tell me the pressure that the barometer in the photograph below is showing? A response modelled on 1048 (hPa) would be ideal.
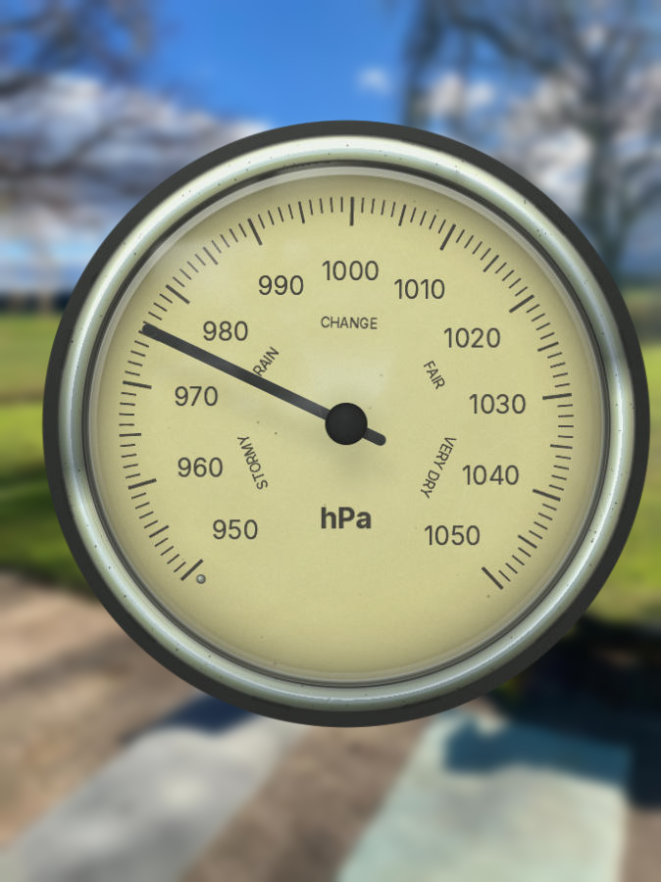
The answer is 975.5 (hPa)
